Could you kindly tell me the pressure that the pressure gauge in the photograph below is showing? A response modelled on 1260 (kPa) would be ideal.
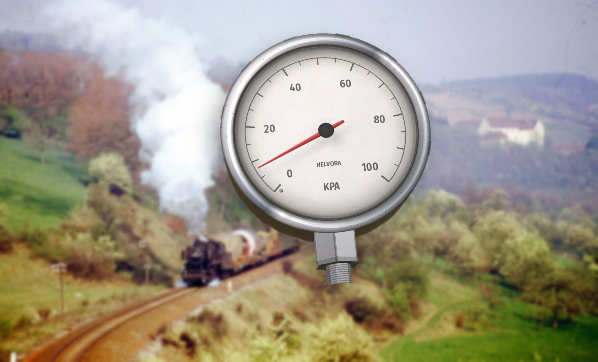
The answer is 7.5 (kPa)
